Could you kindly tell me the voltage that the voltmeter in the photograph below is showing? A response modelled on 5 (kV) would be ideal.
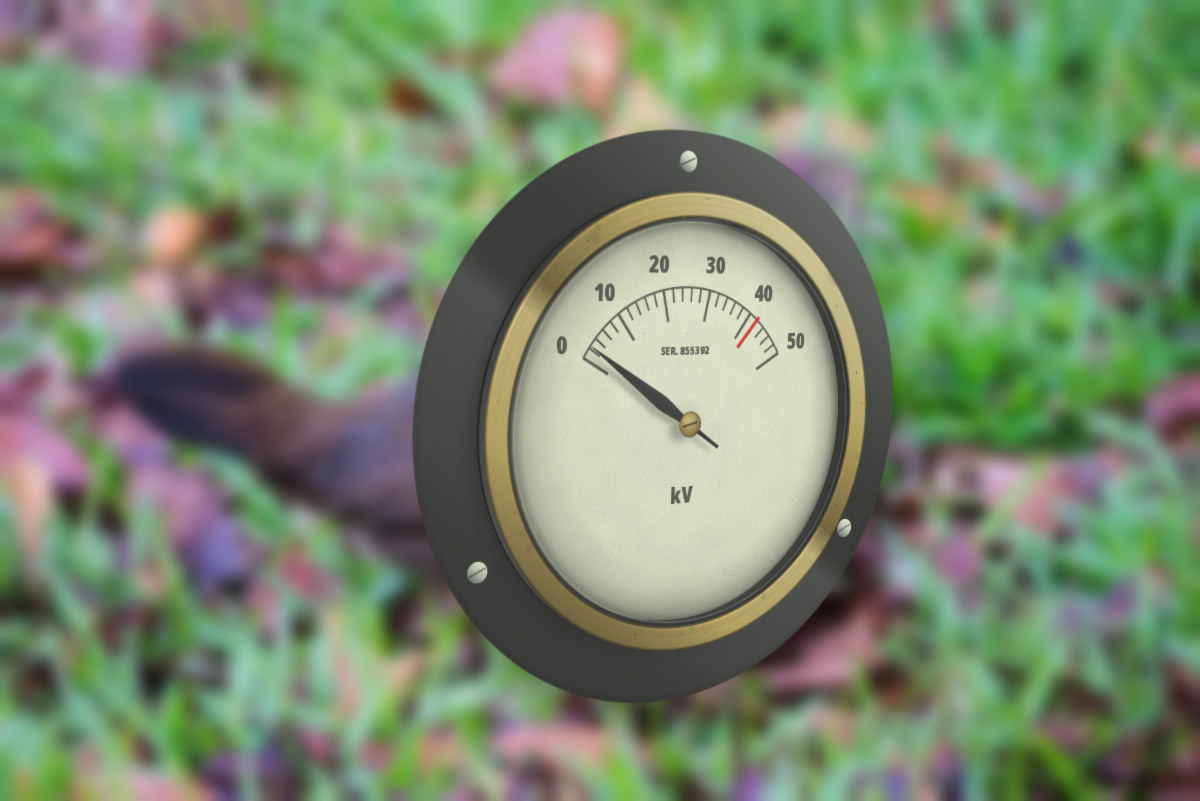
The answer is 2 (kV)
